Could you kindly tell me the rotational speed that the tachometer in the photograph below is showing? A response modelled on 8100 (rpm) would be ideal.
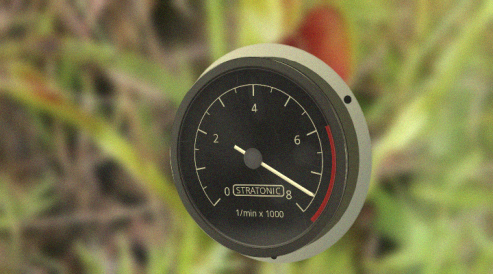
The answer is 7500 (rpm)
